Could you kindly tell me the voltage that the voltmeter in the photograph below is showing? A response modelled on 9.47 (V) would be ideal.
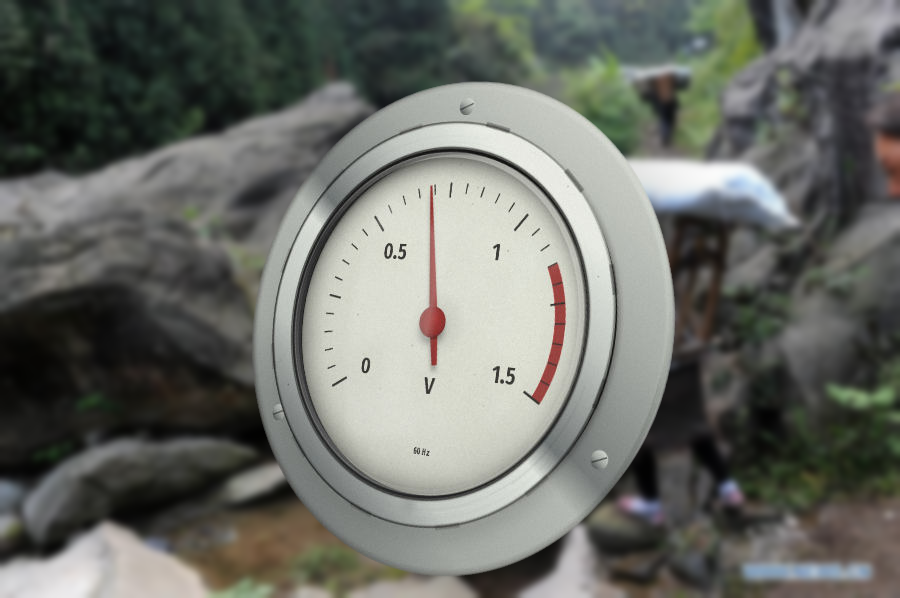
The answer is 0.7 (V)
